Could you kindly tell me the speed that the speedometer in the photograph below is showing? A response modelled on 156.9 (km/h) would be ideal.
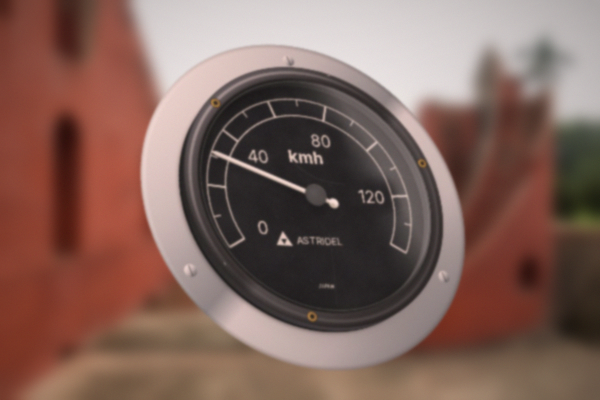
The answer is 30 (km/h)
